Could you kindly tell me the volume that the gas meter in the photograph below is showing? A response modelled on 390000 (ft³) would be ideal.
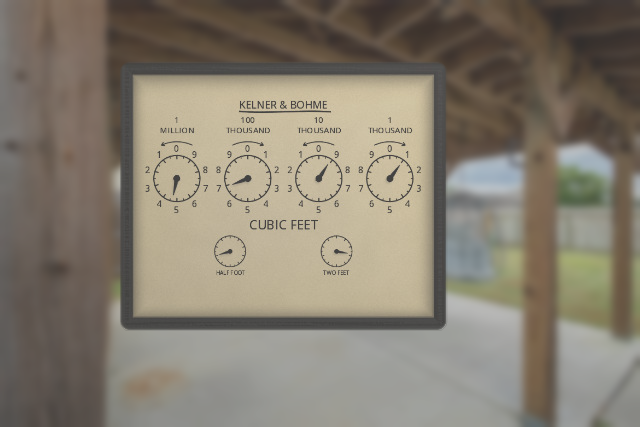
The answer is 469100 (ft³)
